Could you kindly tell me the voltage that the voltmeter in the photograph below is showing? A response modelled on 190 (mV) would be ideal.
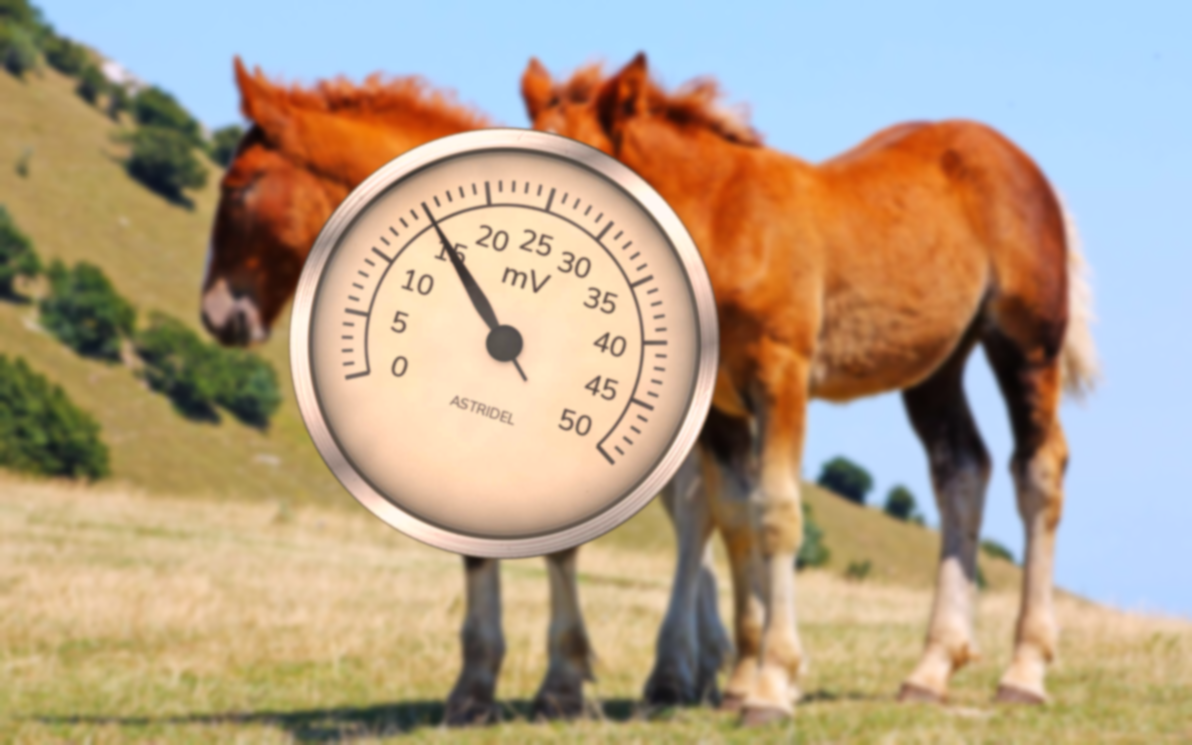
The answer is 15 (mV)
